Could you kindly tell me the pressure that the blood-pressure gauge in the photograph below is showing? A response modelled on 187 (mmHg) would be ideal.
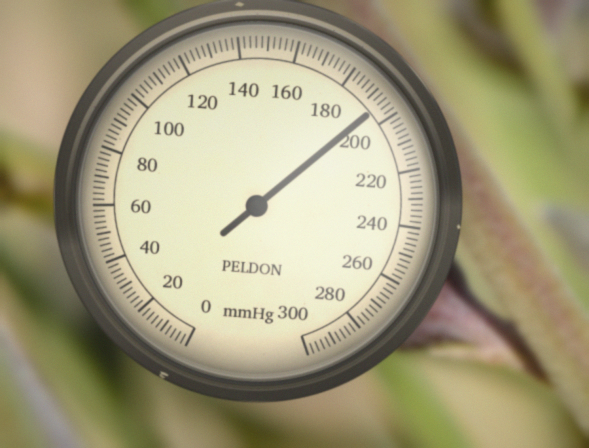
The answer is 194 (mmHg)
